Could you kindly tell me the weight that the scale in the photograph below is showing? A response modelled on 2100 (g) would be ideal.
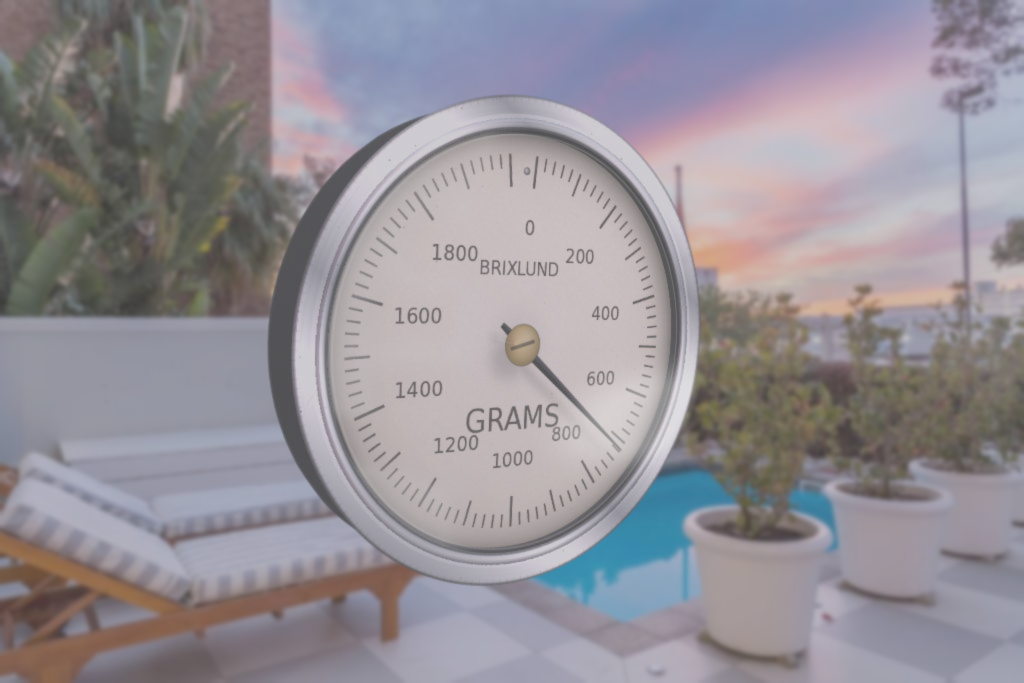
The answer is 720 (g)
